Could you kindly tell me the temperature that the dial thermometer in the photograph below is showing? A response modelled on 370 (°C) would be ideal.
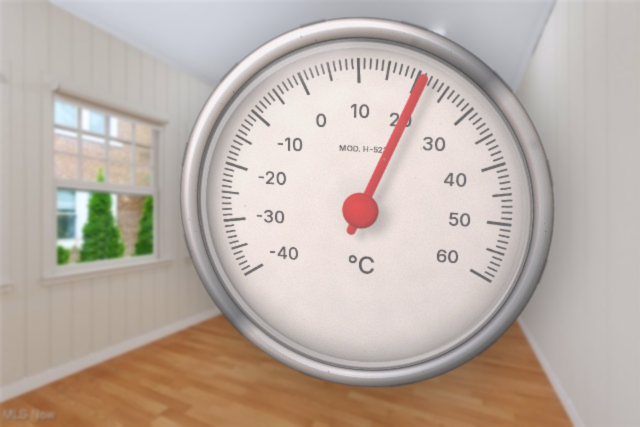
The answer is 21 (°C)
